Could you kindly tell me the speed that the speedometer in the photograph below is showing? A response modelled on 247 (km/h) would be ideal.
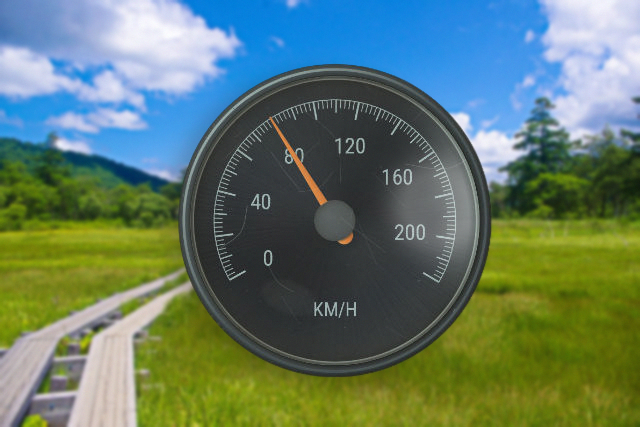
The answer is 80 (km/h)
